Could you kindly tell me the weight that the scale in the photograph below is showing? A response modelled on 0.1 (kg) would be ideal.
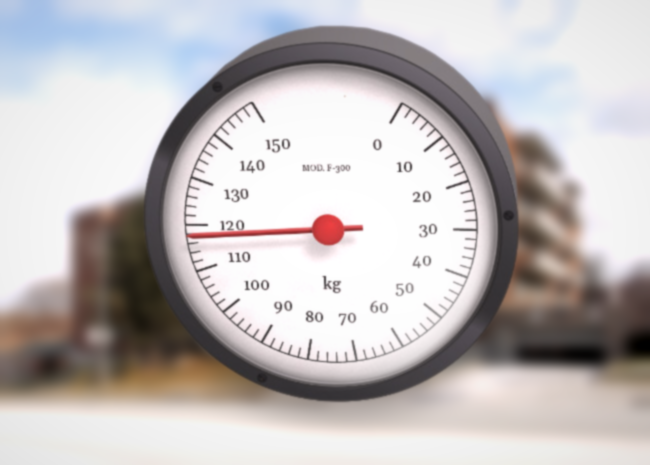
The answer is 118 (kg)
